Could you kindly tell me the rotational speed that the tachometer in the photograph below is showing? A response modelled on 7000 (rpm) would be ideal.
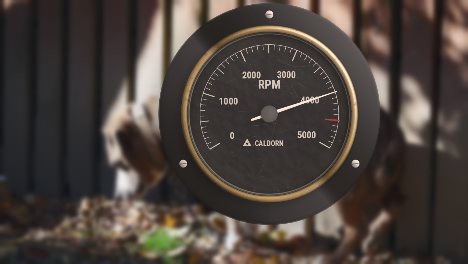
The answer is 4000 (rpm)
